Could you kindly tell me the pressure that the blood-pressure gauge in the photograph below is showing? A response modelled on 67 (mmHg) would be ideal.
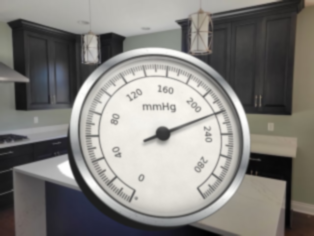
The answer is 220 (mmHg)
